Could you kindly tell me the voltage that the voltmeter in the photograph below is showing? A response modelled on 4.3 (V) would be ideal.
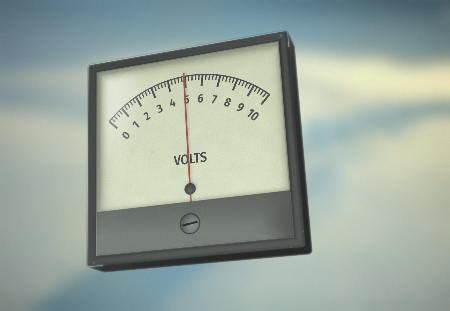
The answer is 5 (V)
